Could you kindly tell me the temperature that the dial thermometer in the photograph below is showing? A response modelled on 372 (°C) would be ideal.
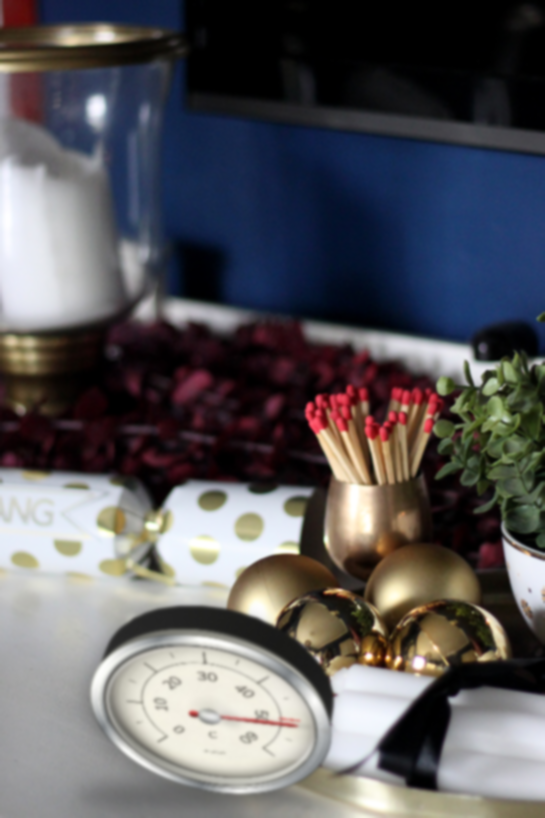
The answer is 50 (°C)
